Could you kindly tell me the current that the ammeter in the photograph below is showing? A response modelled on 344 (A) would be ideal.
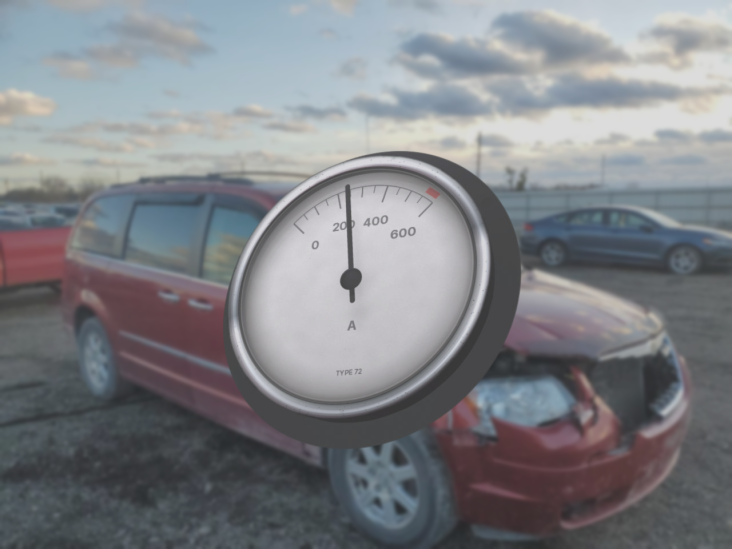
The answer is 250 (A)
